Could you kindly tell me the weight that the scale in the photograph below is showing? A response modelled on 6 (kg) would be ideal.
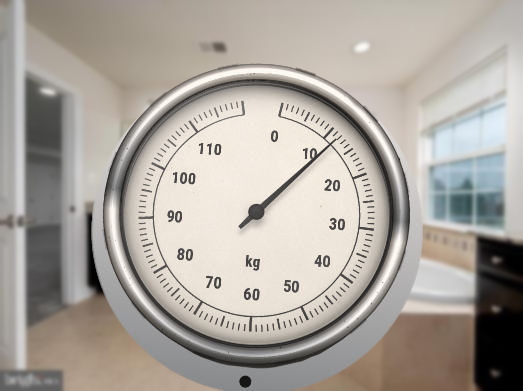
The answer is 12 (kg)
